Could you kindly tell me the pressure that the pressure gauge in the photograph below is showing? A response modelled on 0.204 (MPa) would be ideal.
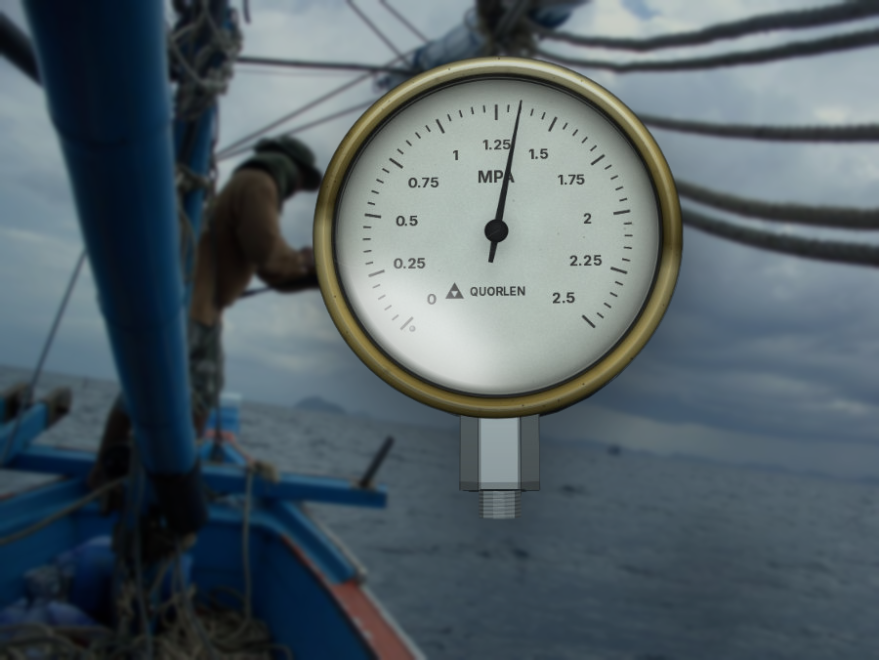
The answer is 1.35 (MPa)
